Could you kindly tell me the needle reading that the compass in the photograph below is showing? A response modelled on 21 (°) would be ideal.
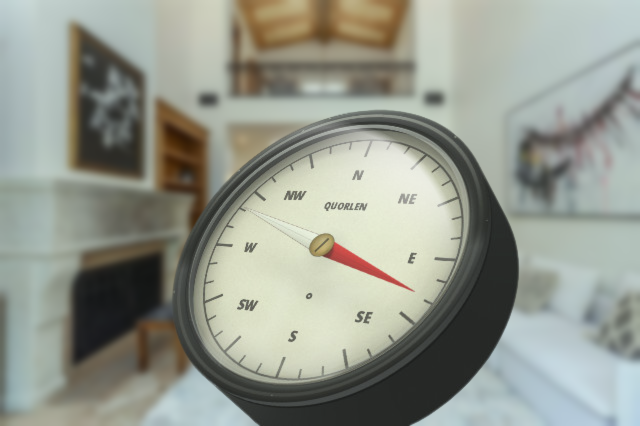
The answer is 110 (°)
